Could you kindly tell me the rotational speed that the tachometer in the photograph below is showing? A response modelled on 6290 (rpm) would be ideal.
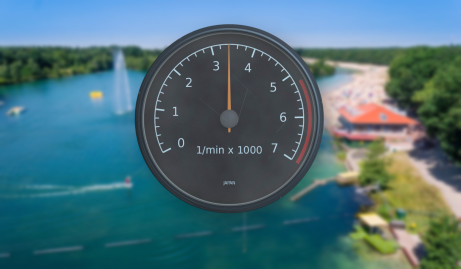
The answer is 3400 (rpm)
